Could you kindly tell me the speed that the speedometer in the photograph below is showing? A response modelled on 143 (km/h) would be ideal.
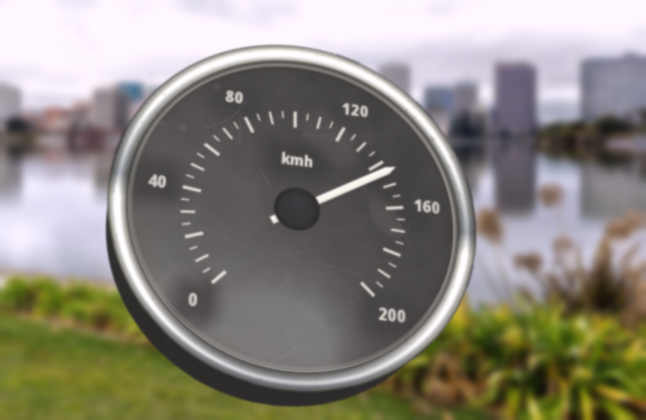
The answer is 145 (km/h)
